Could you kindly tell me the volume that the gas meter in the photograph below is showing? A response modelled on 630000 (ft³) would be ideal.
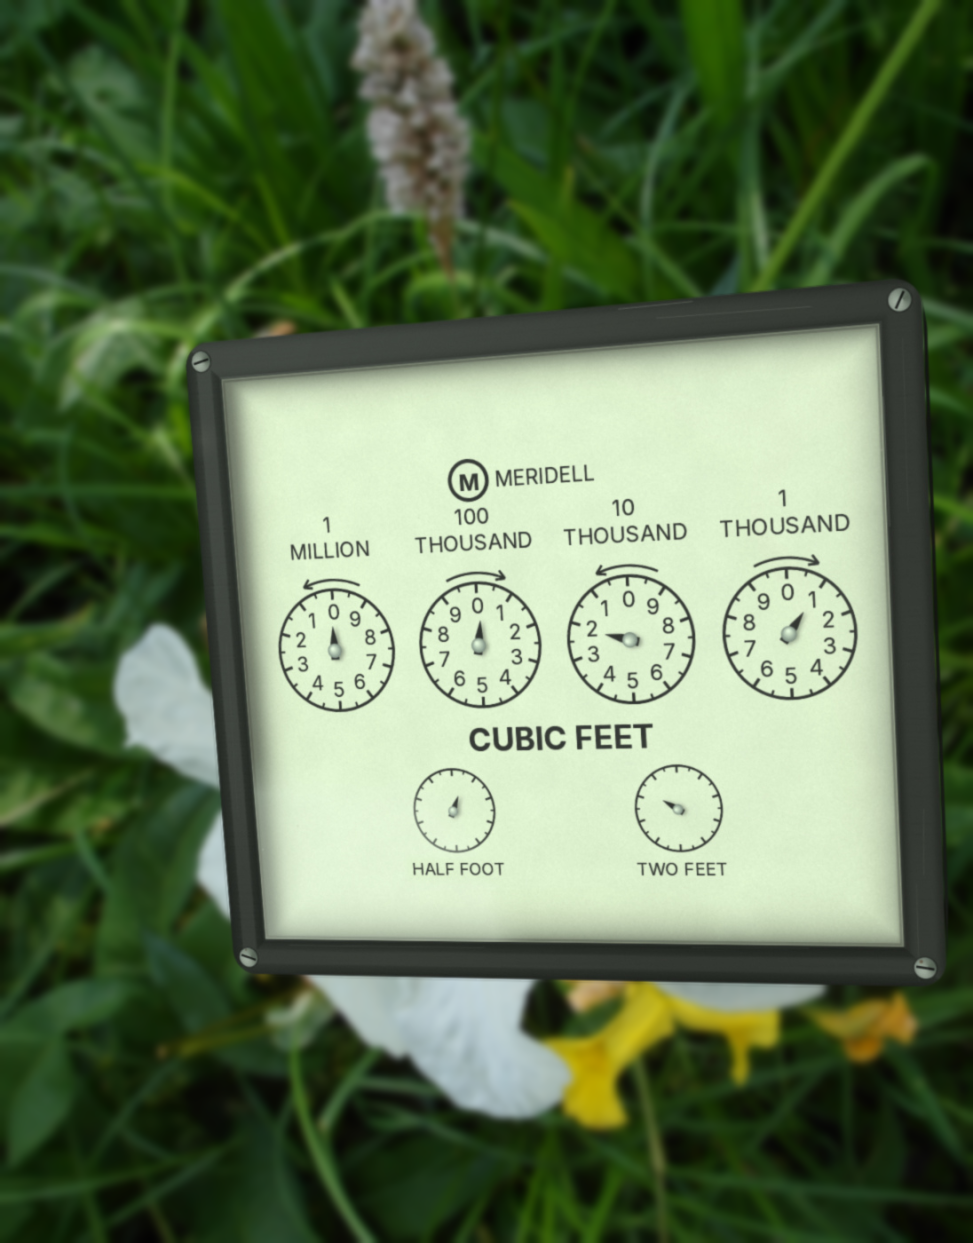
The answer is 2100 (ft³)
